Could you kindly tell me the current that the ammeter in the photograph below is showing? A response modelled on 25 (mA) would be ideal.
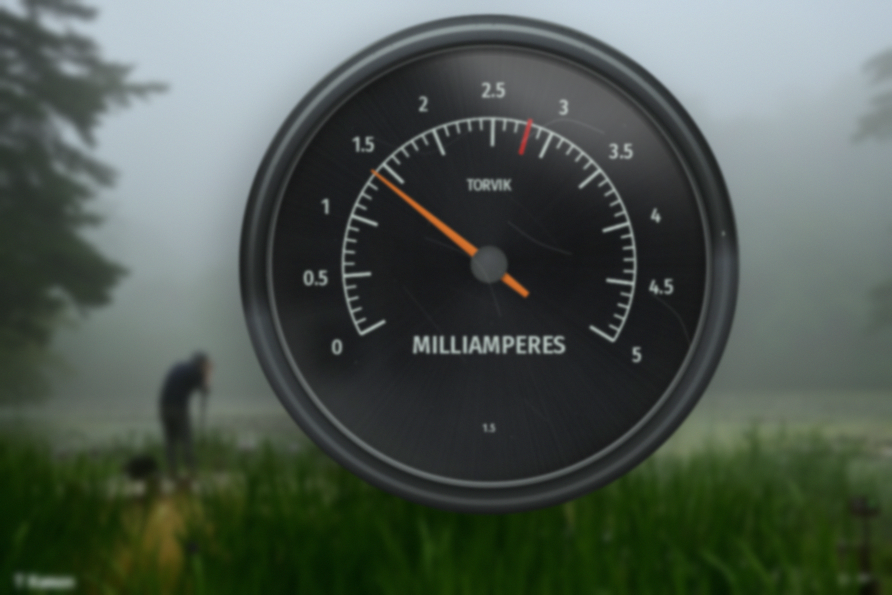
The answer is 1.4 (mA)
